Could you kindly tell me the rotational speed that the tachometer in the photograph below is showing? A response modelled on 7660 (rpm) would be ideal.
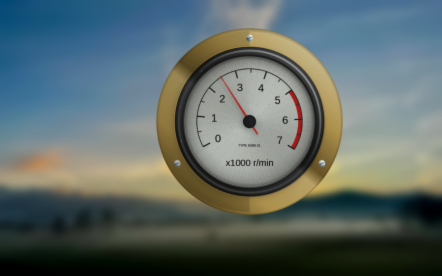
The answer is 2500 (rpm)
